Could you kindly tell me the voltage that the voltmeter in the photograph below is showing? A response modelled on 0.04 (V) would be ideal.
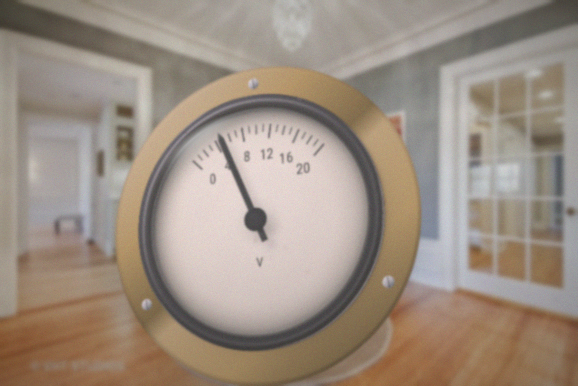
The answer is 5 (V)
